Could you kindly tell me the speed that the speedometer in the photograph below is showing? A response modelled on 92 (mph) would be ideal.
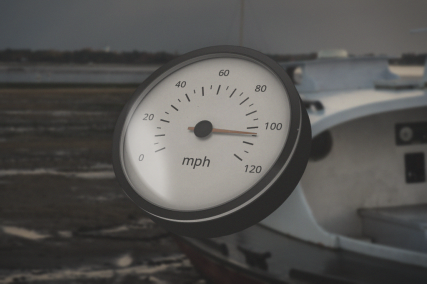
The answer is 105 (mph)
